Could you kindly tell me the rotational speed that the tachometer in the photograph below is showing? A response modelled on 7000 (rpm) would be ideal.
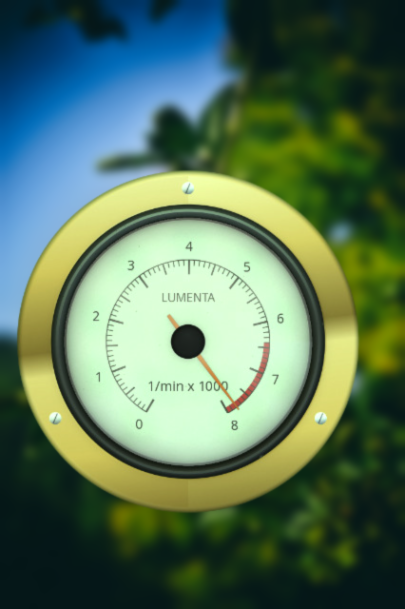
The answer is 7800 (rpm)
